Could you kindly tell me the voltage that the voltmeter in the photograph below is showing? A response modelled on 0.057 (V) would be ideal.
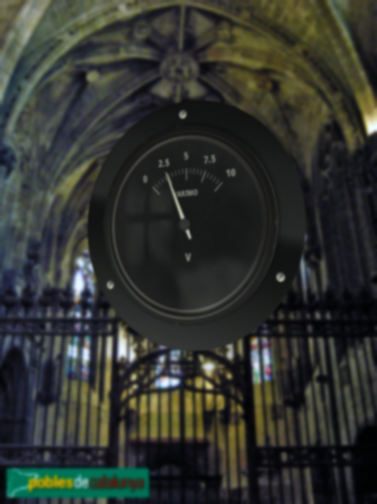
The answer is 2.5 (V)
